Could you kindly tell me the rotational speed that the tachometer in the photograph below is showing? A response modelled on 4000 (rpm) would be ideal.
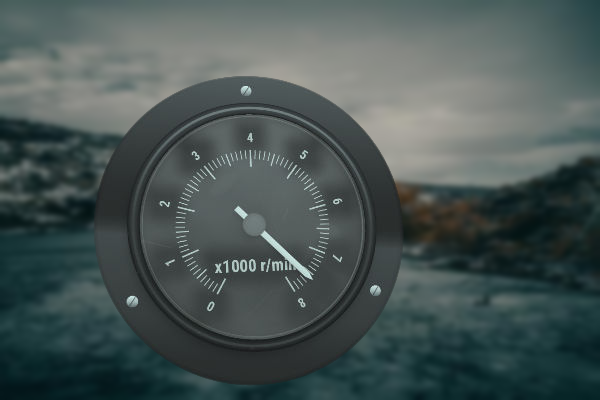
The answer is 7600 (rpm)
